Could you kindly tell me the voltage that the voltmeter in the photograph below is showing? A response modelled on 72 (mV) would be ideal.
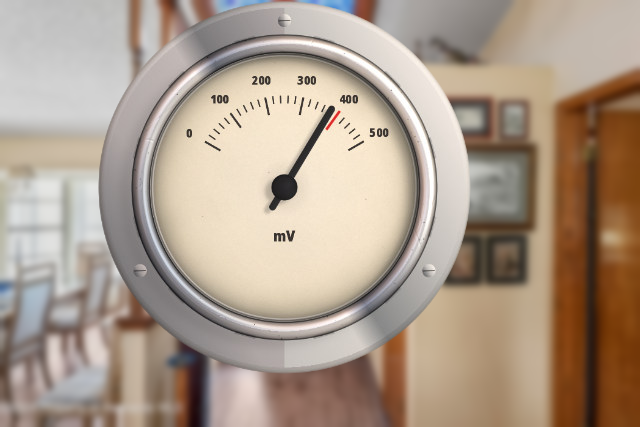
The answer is 380 (mV)
